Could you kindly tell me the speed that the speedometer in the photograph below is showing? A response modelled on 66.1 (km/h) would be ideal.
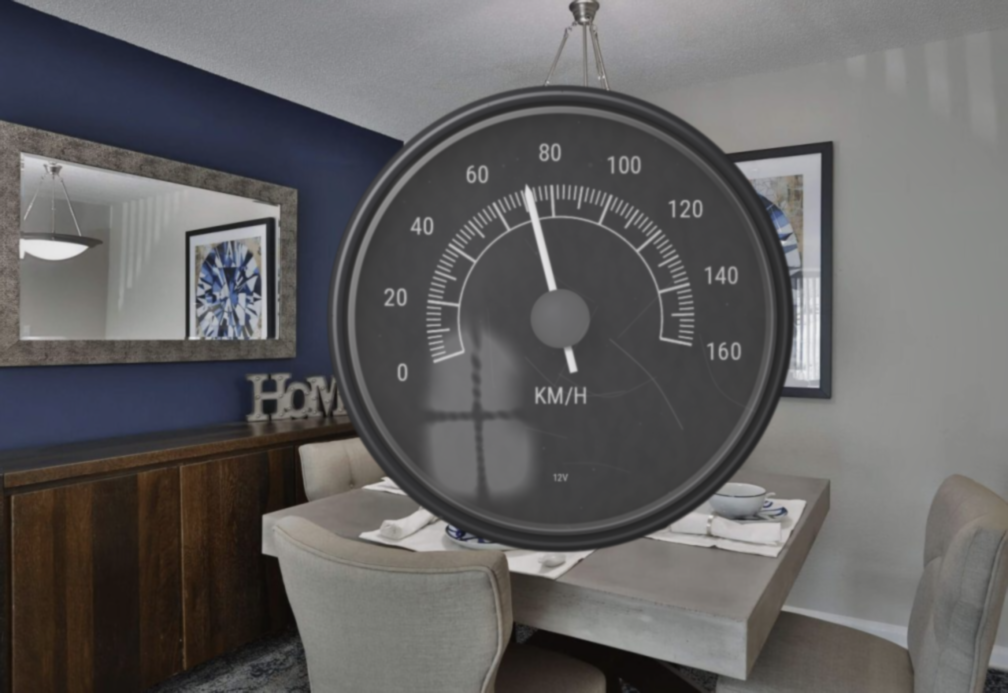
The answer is 72 (km/h)
